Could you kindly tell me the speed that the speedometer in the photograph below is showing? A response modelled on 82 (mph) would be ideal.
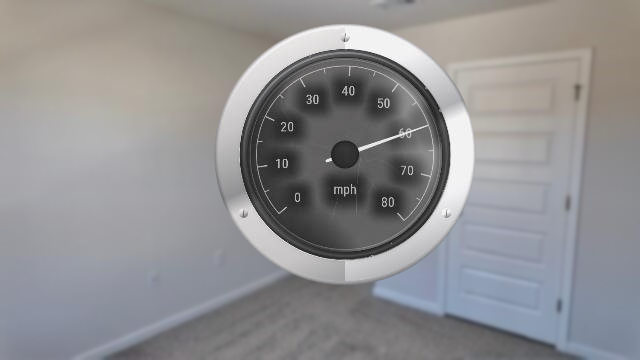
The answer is 60 (mph)
